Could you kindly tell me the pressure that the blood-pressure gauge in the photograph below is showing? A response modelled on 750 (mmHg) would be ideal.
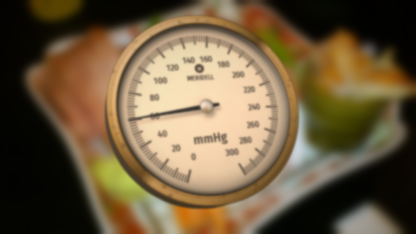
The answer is 60 (mmHg)
